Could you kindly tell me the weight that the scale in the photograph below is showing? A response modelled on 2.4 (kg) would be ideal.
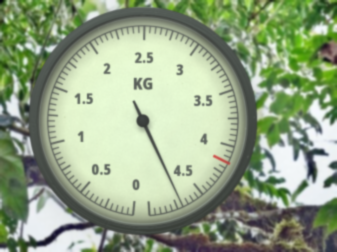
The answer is 4.7 (kg)
